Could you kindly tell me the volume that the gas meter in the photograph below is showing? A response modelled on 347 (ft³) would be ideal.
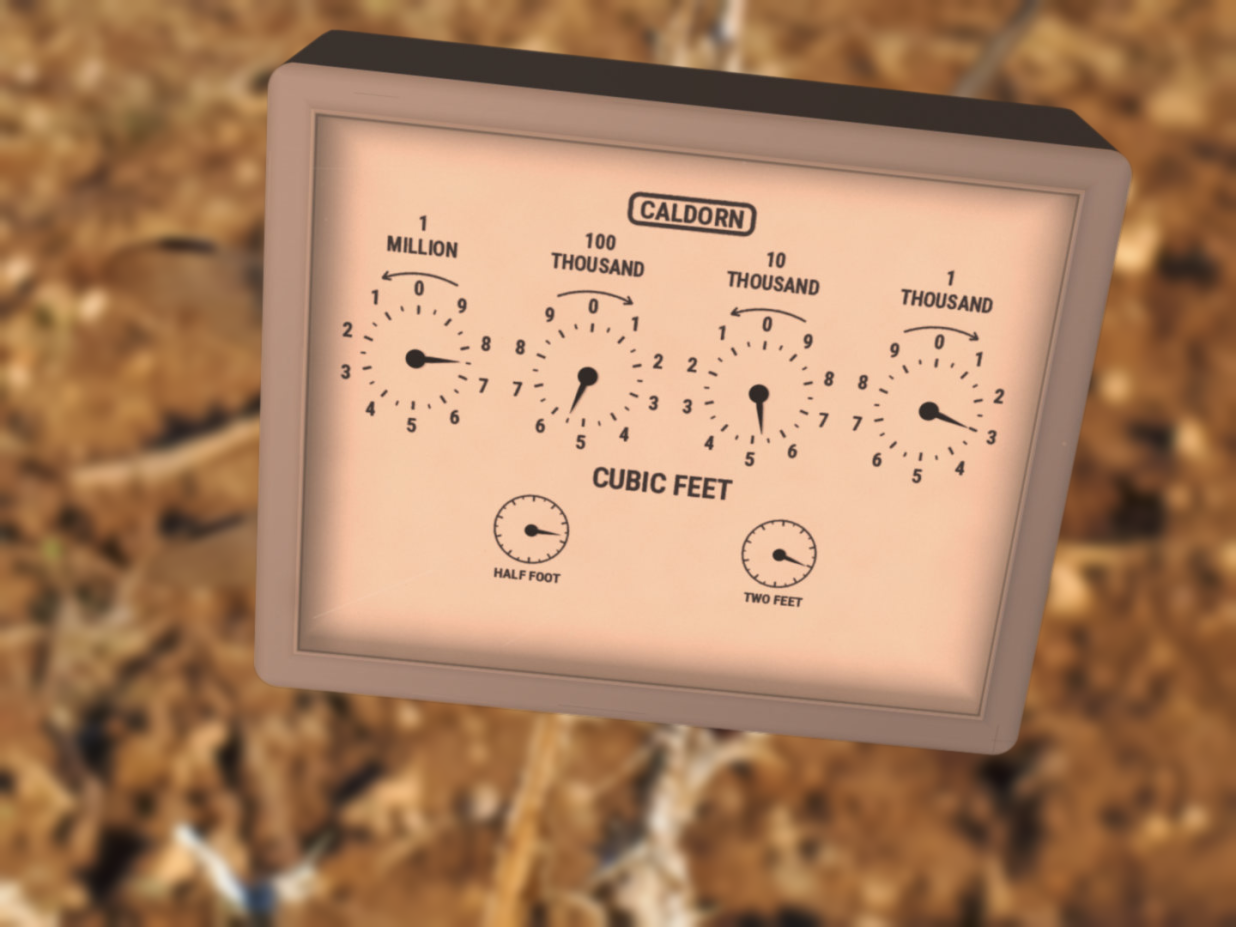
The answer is 755300 (ft³)
